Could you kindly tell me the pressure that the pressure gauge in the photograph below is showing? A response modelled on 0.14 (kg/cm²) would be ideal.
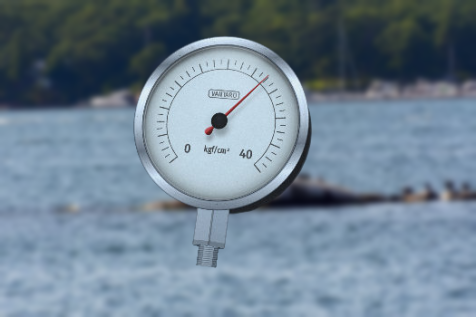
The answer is 26 (kg/cm²)
